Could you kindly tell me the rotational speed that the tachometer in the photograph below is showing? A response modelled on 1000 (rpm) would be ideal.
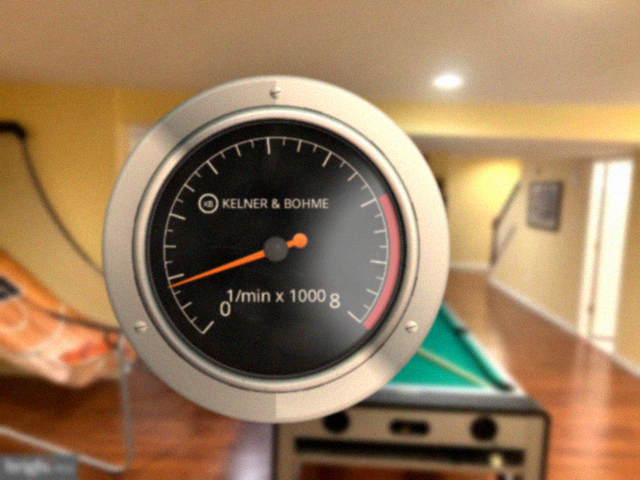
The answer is 875 (rpm)
